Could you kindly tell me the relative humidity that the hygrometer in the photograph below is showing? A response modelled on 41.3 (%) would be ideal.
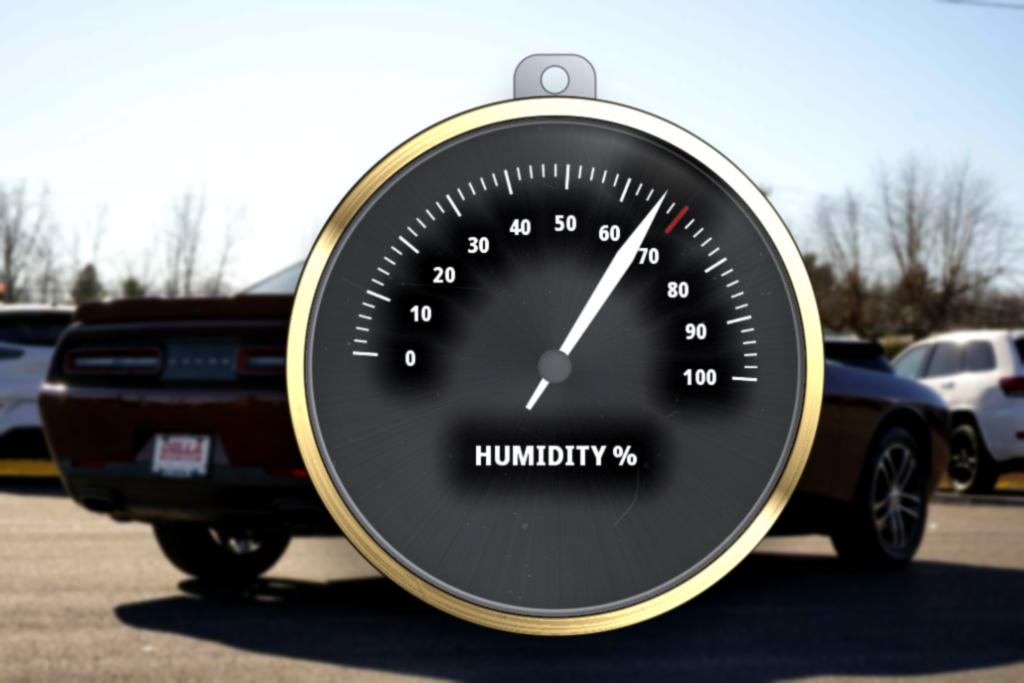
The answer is 66 (%)
